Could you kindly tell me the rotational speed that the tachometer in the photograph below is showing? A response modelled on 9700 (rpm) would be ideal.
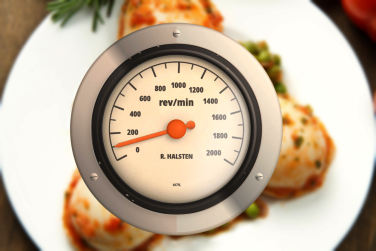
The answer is 100 (rpm)
